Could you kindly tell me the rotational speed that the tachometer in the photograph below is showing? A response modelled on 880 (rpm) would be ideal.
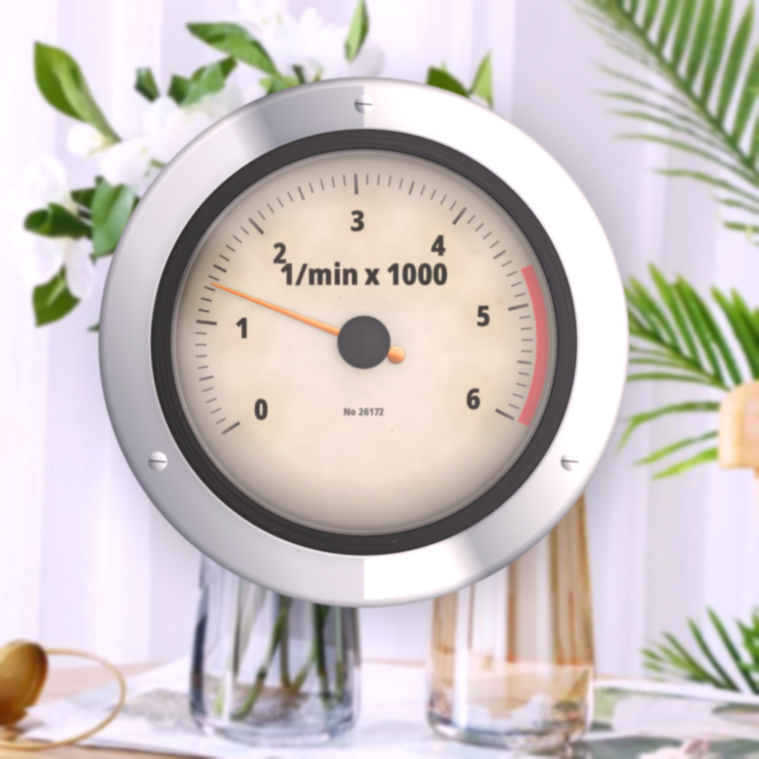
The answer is 1350 (rpm)
